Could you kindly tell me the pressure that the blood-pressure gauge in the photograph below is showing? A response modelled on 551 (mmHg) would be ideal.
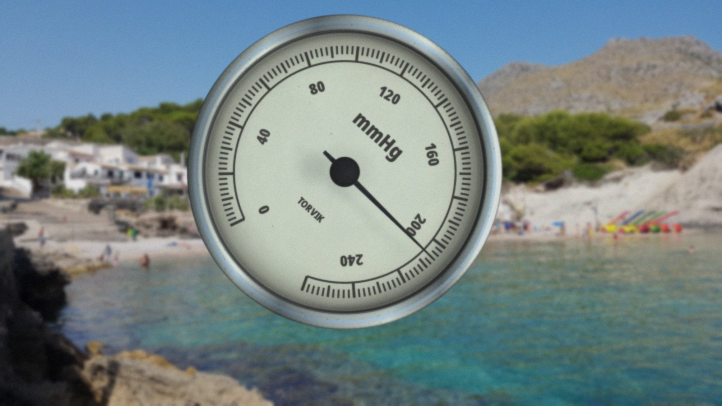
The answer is 206 (mmHg)
